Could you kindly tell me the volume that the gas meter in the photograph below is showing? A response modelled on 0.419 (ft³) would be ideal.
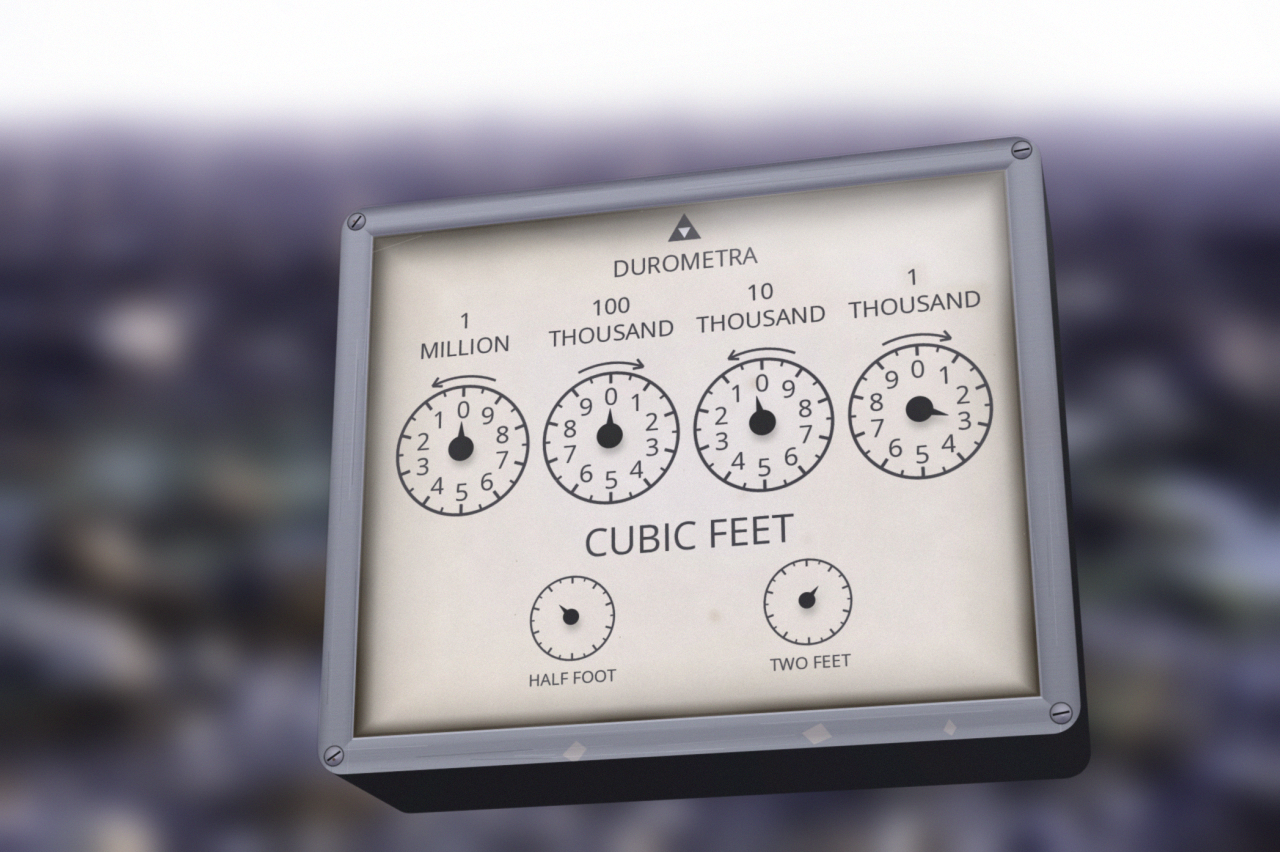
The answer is 300 (ft³)
